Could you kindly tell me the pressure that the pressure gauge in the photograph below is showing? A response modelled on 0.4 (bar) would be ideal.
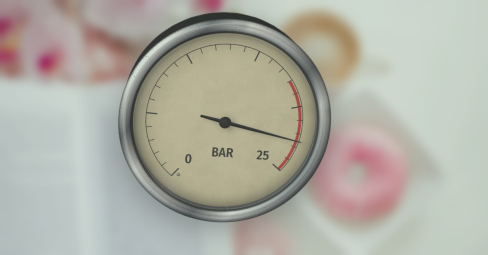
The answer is 22.5 (bar)
